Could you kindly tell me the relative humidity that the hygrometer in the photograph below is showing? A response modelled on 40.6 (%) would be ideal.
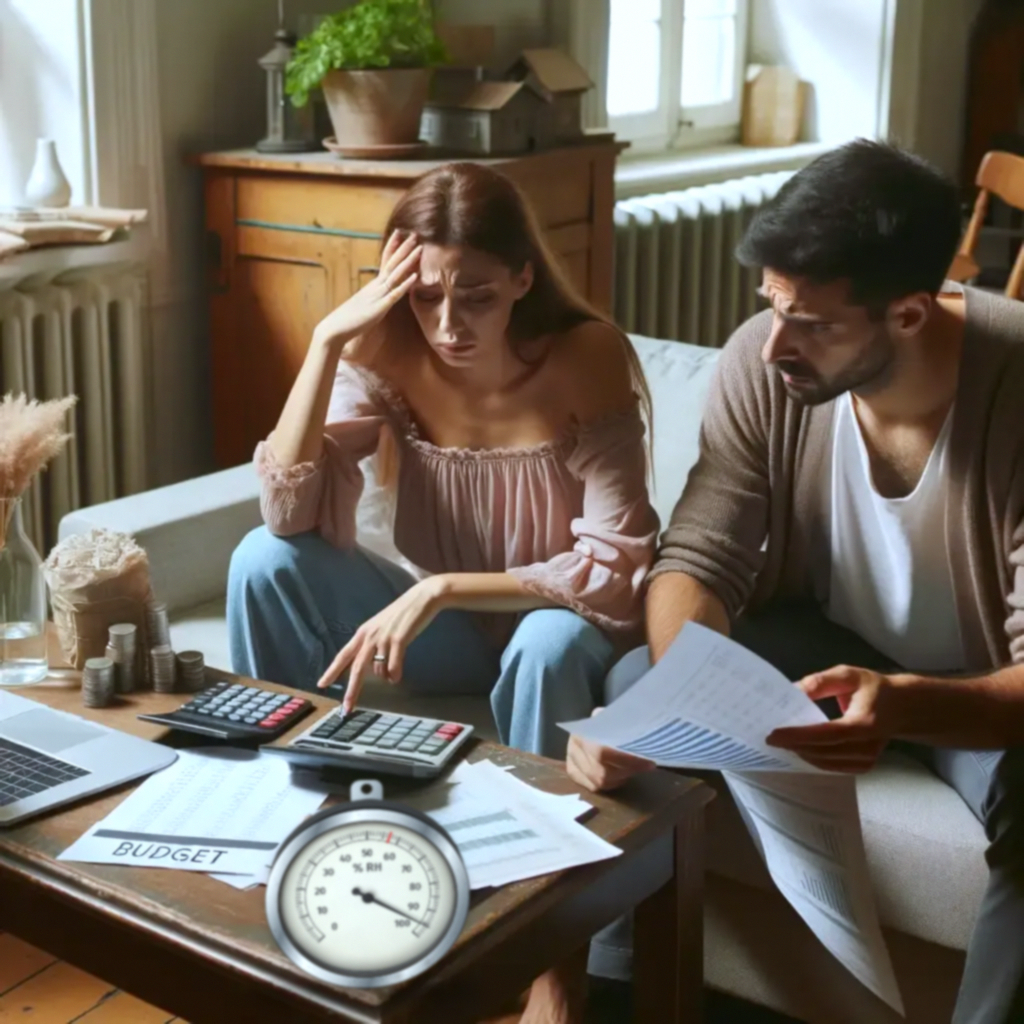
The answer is 95 (%)
